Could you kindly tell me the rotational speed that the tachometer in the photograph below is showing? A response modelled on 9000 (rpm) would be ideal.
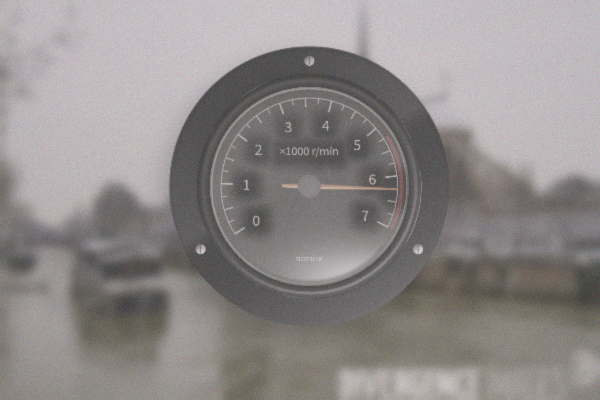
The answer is 6250 (rpm)
